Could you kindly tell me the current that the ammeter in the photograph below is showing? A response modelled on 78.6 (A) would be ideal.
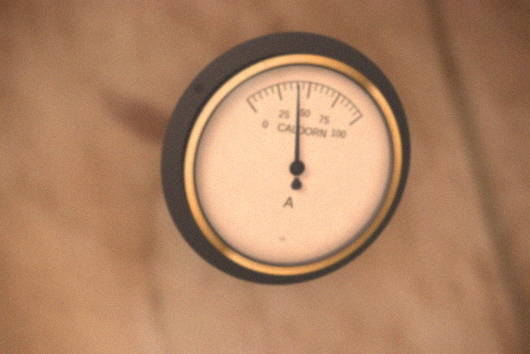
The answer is 40 (A)
